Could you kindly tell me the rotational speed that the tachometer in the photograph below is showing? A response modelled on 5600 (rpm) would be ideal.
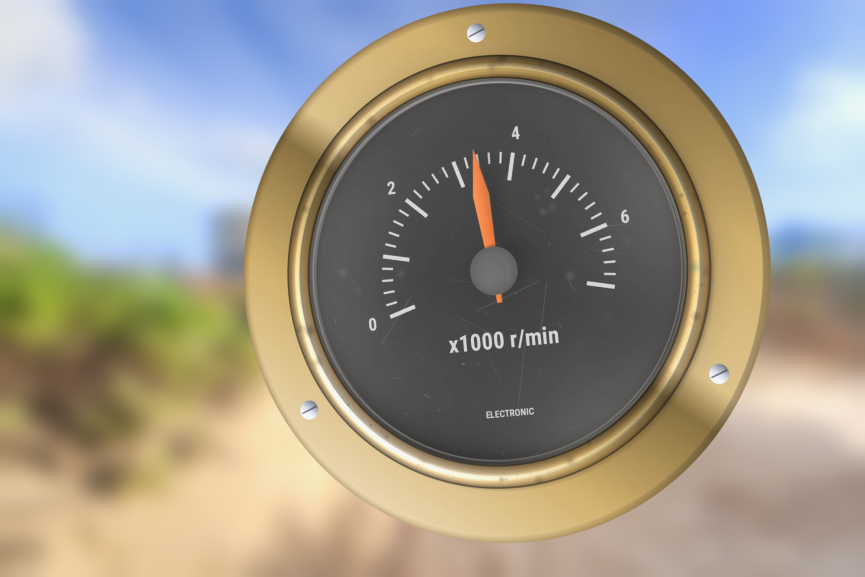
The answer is 3400 (rpm)
